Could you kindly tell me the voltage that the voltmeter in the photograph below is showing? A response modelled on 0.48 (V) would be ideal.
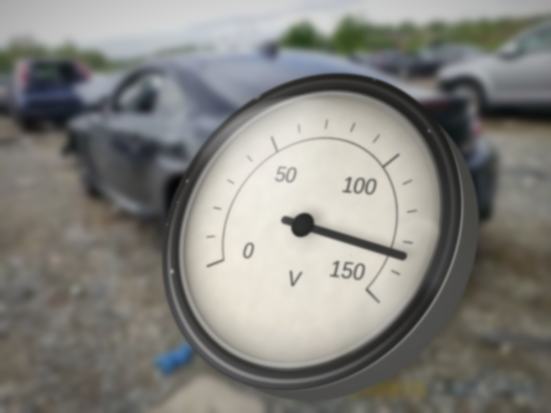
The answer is 135 (V)
